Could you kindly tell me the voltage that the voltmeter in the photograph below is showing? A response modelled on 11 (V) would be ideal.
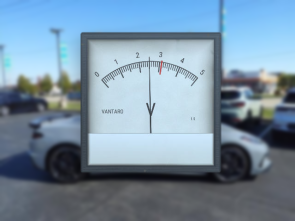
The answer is 2.5 (V)
